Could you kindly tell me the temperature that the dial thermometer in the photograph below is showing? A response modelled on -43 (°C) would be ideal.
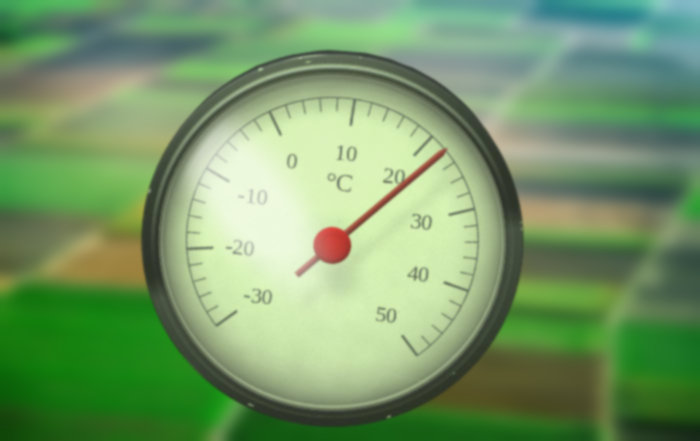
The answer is 22 (°C)
